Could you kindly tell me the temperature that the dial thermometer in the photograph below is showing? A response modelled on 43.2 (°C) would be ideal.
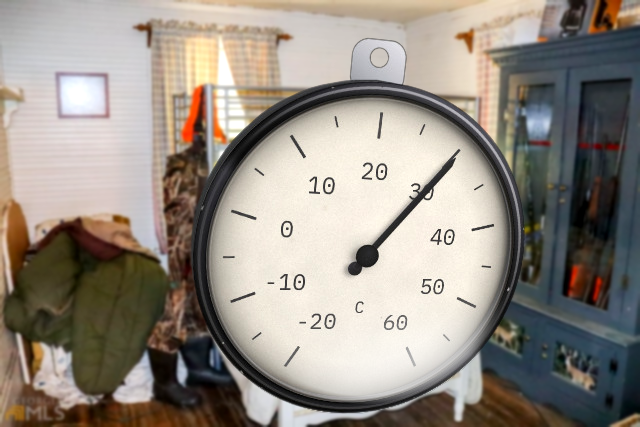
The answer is 30 (°C)
